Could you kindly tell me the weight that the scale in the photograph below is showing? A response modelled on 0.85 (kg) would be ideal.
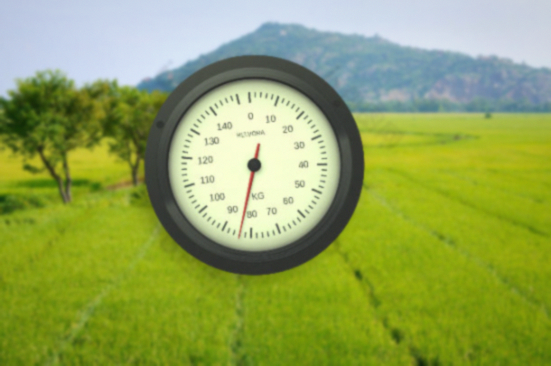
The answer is 84 (kg)
